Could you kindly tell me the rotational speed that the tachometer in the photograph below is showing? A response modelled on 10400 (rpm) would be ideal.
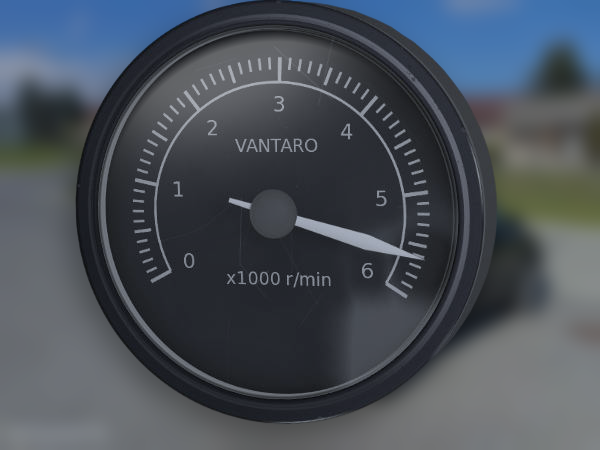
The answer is 5600 (rpm)
